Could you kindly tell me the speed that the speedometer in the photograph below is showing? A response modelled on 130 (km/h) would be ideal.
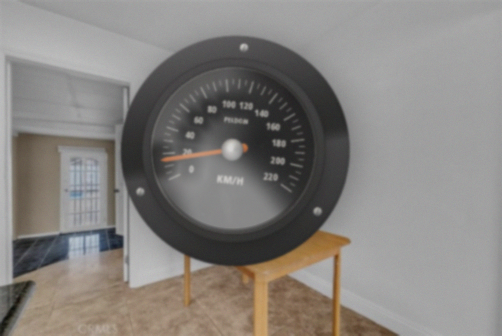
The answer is 15 (km/h)
